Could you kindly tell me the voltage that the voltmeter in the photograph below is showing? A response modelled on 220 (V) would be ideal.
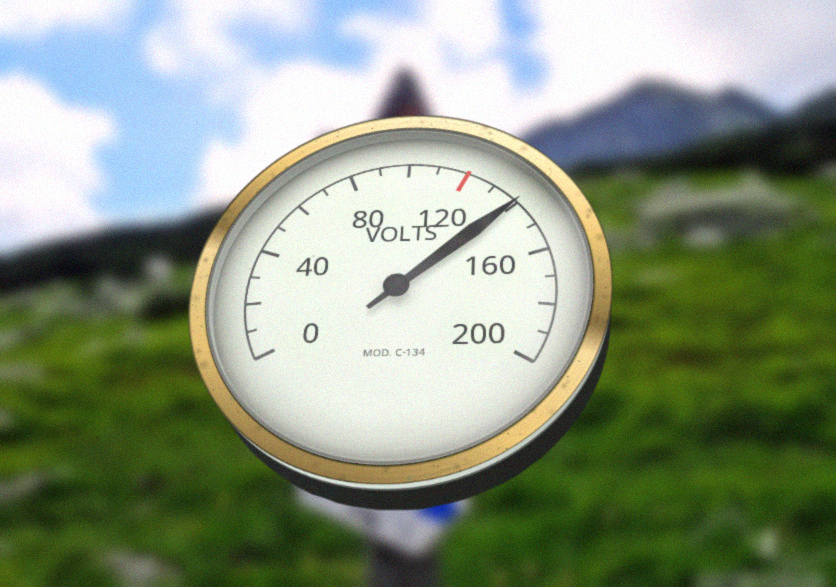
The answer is 140 (V)
